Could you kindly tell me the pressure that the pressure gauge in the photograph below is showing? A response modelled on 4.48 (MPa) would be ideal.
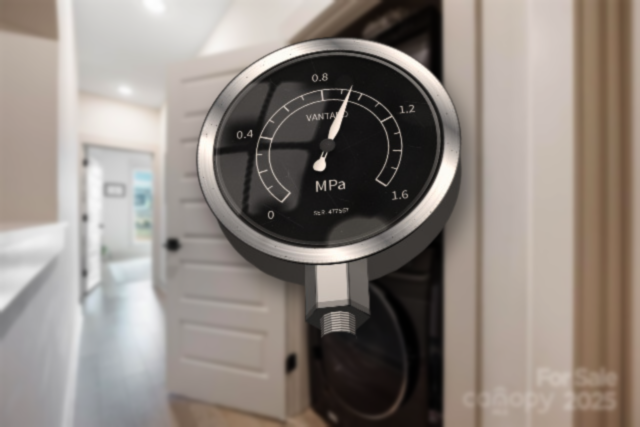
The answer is 0.95 (MPa)
